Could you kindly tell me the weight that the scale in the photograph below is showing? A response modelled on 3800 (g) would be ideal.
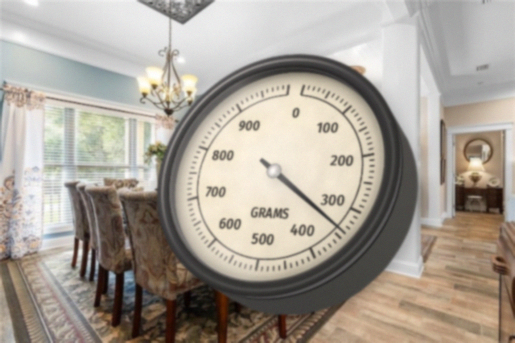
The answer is 340 (g)
